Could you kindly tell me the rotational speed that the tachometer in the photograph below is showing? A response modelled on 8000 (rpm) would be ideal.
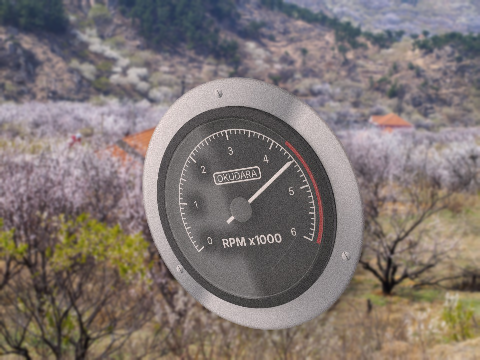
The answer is 4500 (rpm)
